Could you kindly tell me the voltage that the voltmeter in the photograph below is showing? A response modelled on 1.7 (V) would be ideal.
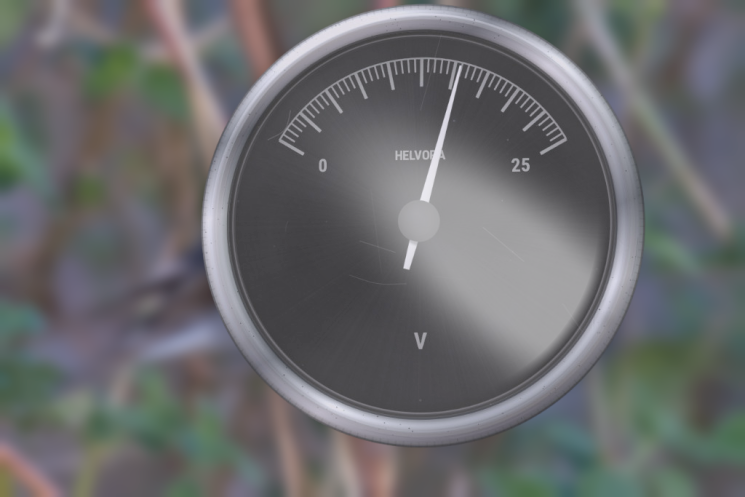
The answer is 15.5 (V)
